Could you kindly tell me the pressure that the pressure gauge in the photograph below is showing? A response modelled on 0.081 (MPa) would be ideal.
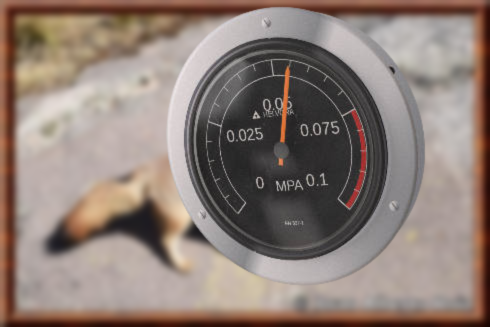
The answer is 0.055 (MPa)
